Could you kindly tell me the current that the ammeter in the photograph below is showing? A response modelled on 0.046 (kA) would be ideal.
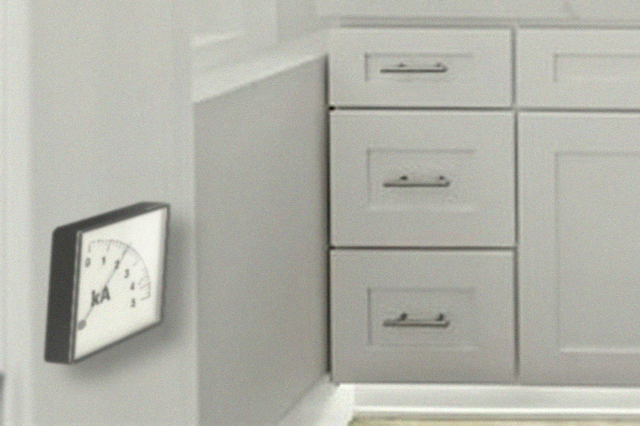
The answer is 2 (kA)
